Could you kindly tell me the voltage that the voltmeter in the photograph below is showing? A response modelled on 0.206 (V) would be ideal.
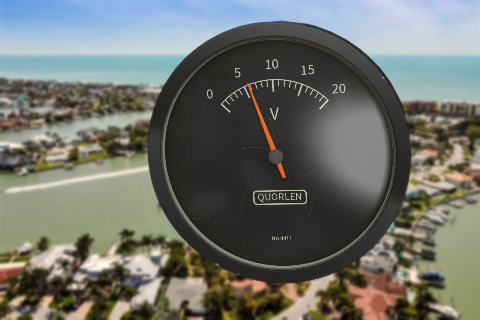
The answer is 6 (V)
